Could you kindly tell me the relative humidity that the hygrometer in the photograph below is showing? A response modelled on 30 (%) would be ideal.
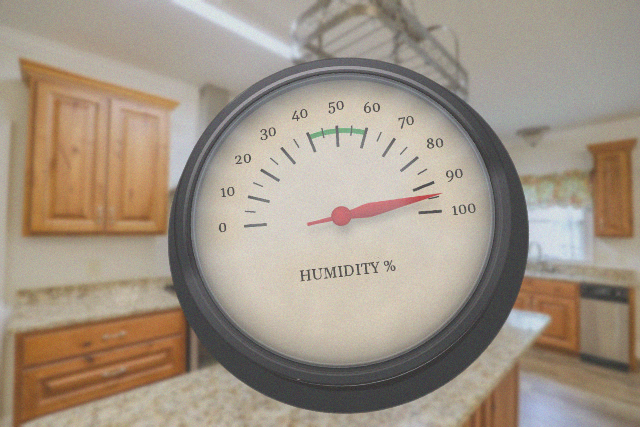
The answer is 95 (%)
